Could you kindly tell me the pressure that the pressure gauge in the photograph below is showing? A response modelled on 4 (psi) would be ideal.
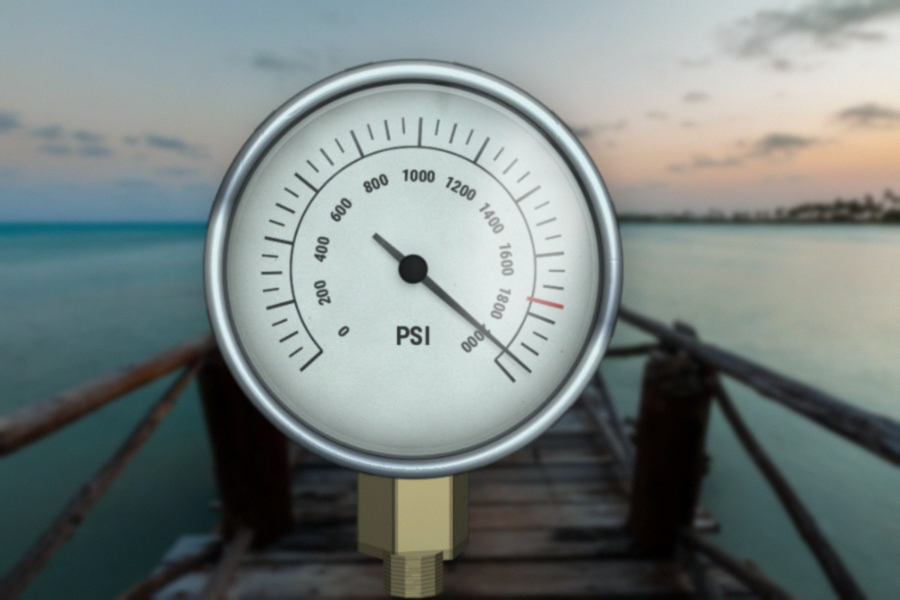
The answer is 1950 (psi)
